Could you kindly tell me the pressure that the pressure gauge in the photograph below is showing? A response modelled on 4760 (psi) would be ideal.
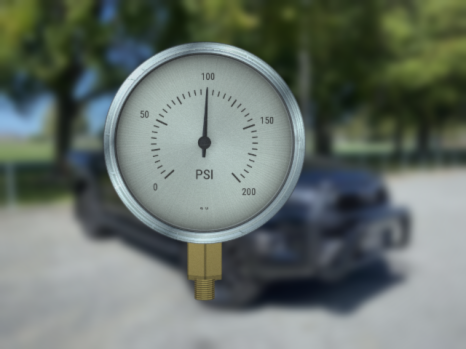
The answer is 100 (psi)
